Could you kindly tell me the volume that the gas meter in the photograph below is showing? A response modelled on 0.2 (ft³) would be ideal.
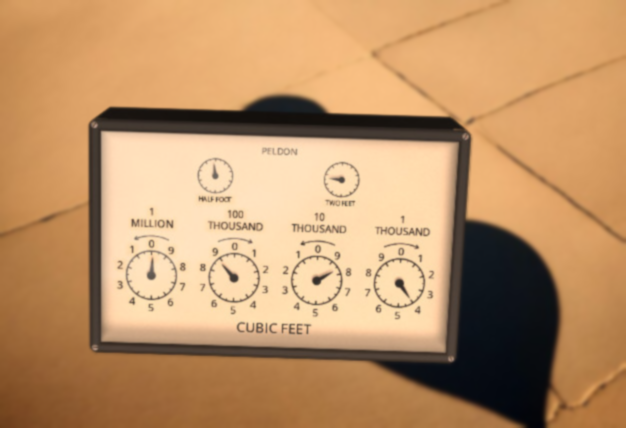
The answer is 988400 (ft³)
